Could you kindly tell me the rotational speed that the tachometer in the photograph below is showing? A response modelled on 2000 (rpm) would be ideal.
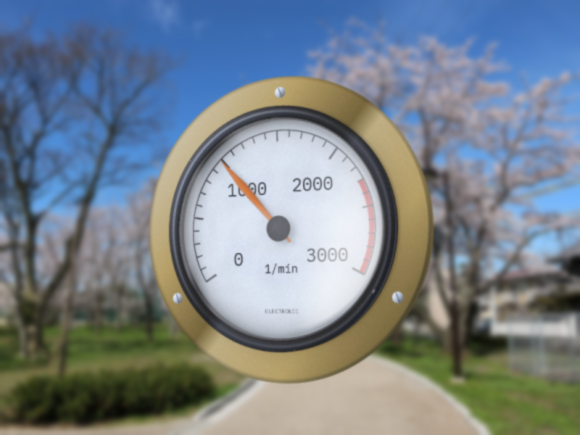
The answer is 1000 (rpm)
